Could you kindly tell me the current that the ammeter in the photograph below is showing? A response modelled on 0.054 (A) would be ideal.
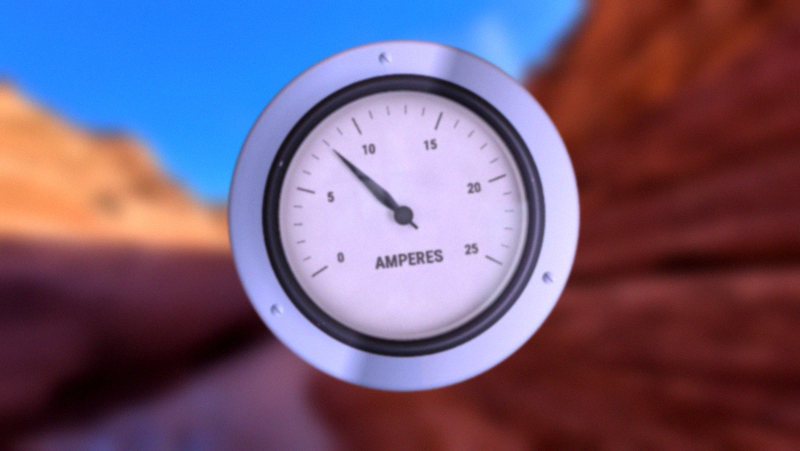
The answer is 8 (A)
